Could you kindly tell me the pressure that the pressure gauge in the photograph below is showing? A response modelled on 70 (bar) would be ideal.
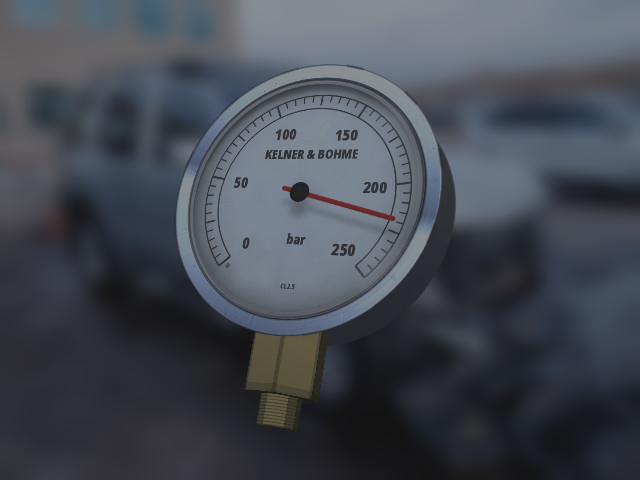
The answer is 220 (bar)
